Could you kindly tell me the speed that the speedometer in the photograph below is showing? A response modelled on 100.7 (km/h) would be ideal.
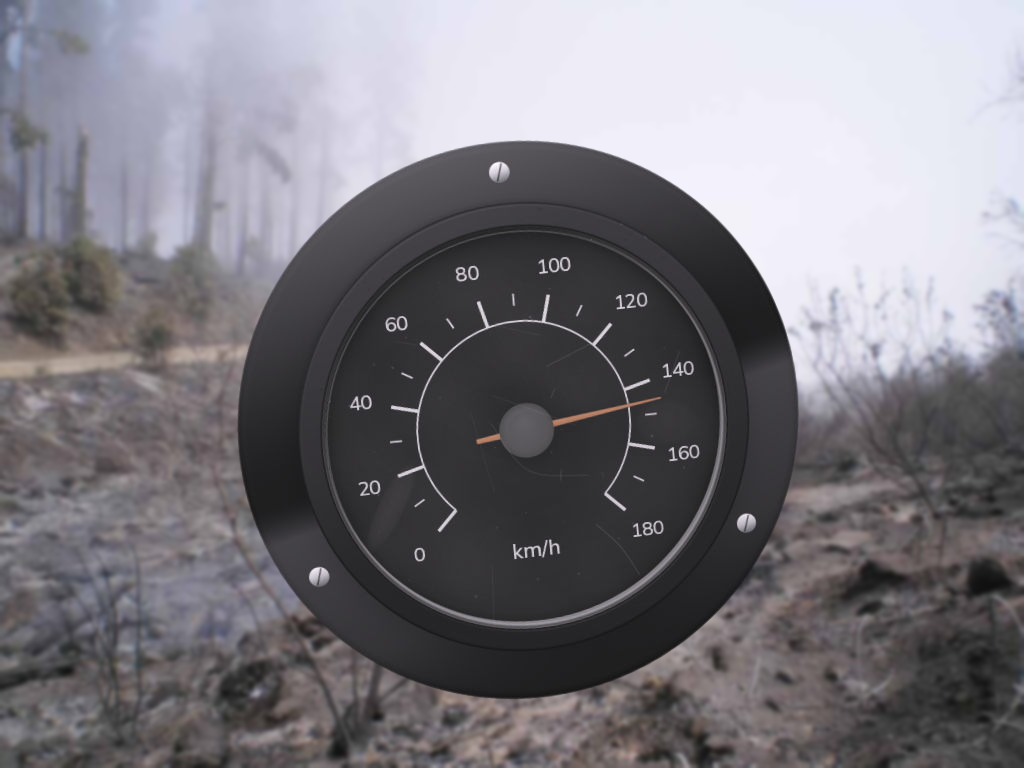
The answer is 145 (km/h)
